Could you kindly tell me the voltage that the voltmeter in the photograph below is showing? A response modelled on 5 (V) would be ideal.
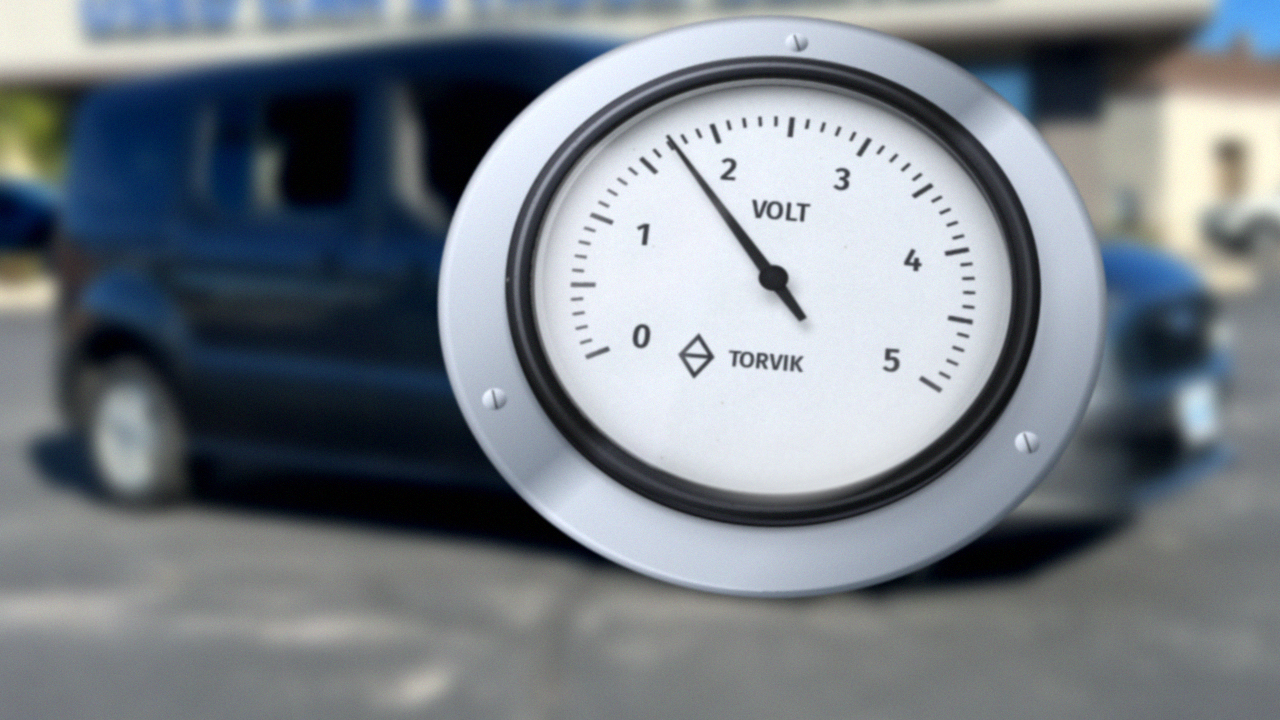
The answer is 1.7 (V)
